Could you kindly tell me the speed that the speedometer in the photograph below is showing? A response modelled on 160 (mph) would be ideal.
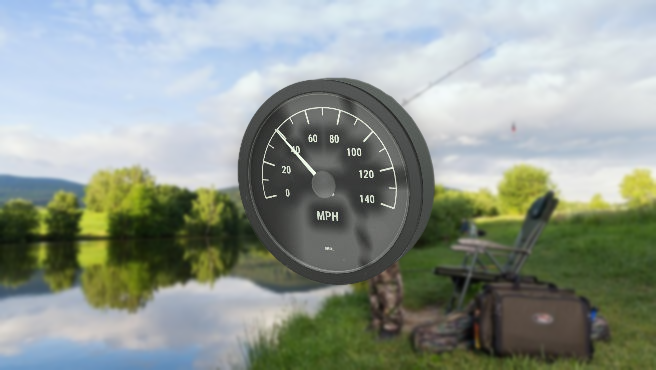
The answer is 40 (mph)
